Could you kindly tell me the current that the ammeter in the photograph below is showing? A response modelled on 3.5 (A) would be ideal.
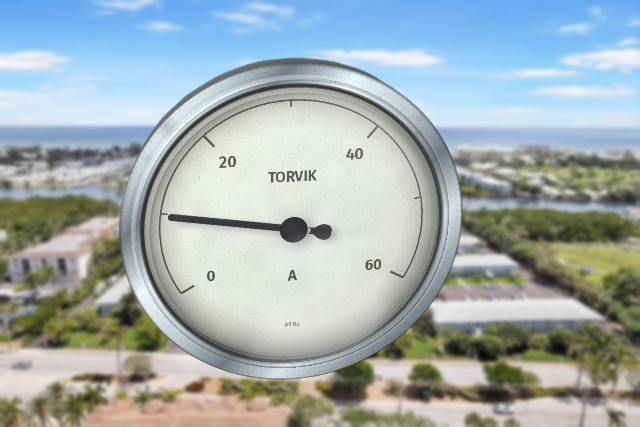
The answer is 10 (A)
